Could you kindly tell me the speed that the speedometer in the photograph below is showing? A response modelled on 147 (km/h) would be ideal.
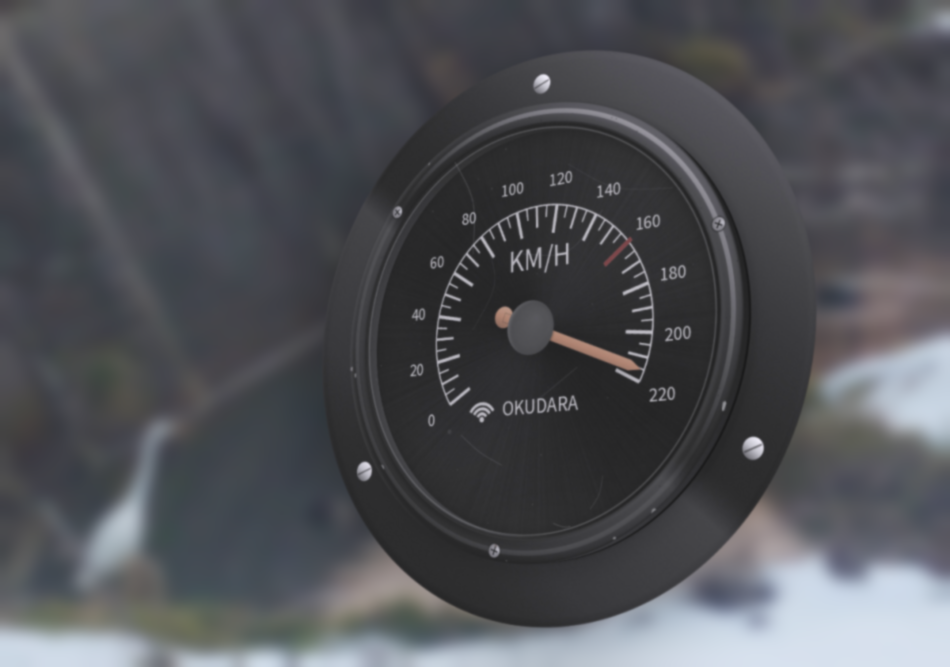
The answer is 215 (km/h)
